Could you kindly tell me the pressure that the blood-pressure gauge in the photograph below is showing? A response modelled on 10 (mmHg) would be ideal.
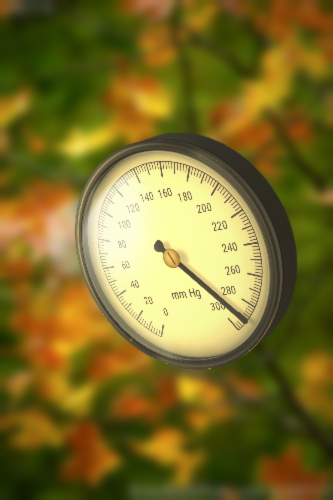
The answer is 290 (mmHg)
